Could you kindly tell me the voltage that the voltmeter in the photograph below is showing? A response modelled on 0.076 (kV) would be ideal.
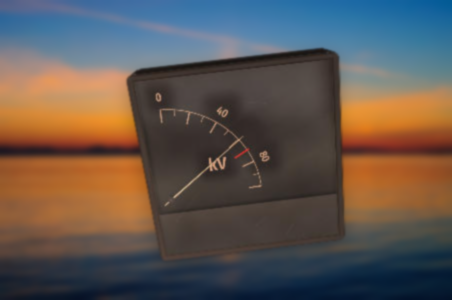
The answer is 60 (kV)
